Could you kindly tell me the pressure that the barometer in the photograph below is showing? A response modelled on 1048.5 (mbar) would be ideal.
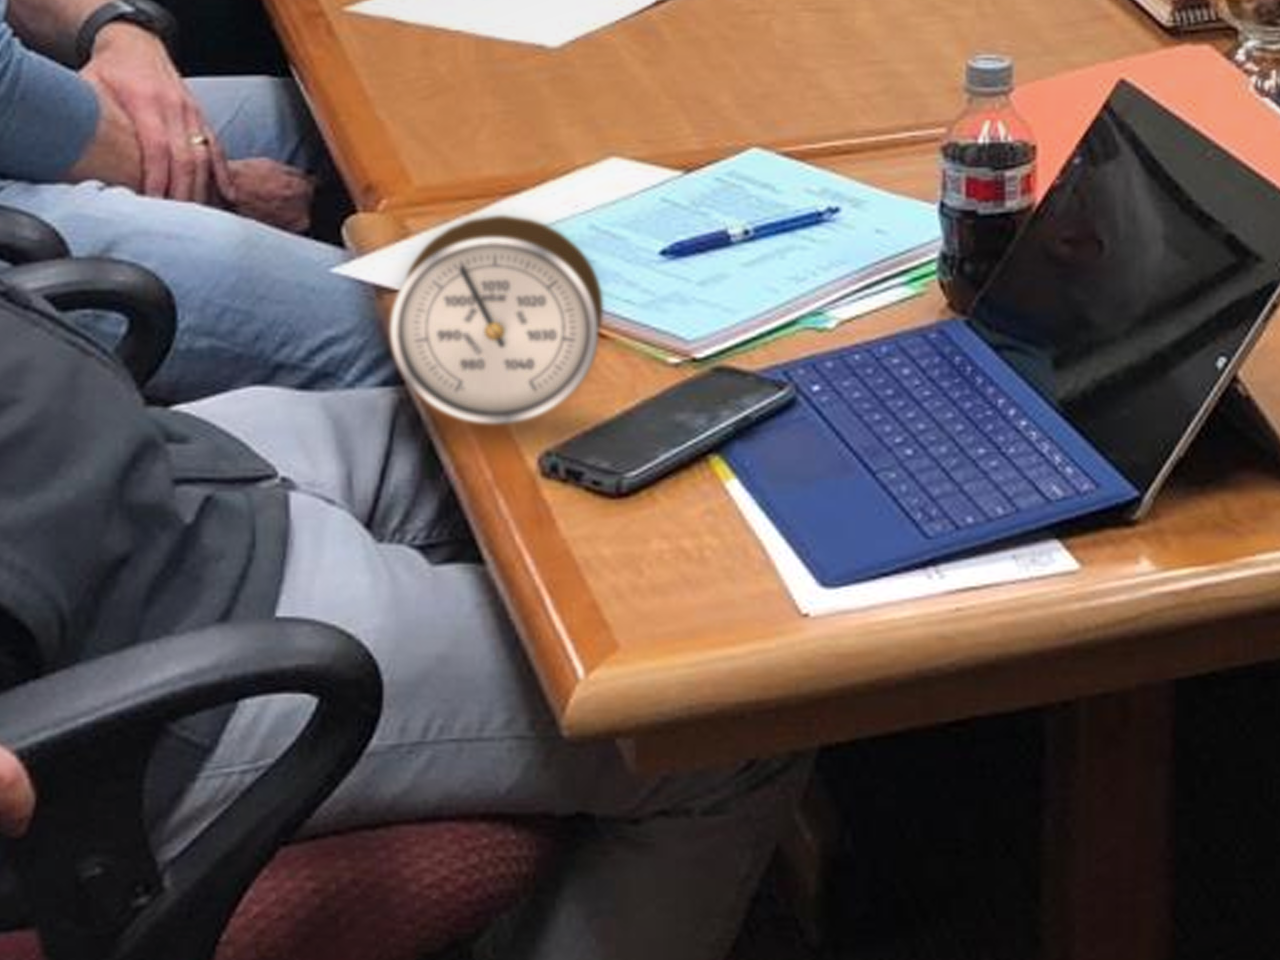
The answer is 1005 (mbar)
